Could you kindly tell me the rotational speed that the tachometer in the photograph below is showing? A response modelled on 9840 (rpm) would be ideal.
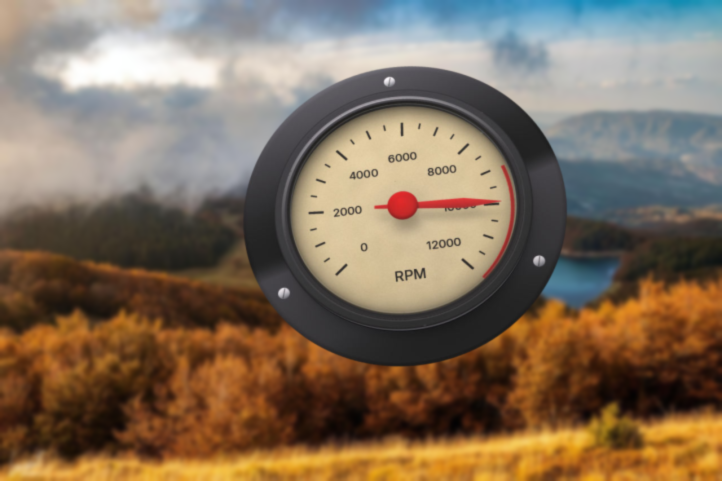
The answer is 10000 (rpm)
